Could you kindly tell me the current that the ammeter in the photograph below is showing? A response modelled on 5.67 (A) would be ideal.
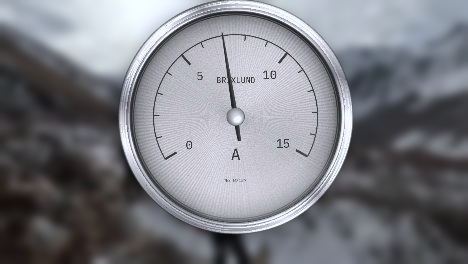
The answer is 7 (A)
